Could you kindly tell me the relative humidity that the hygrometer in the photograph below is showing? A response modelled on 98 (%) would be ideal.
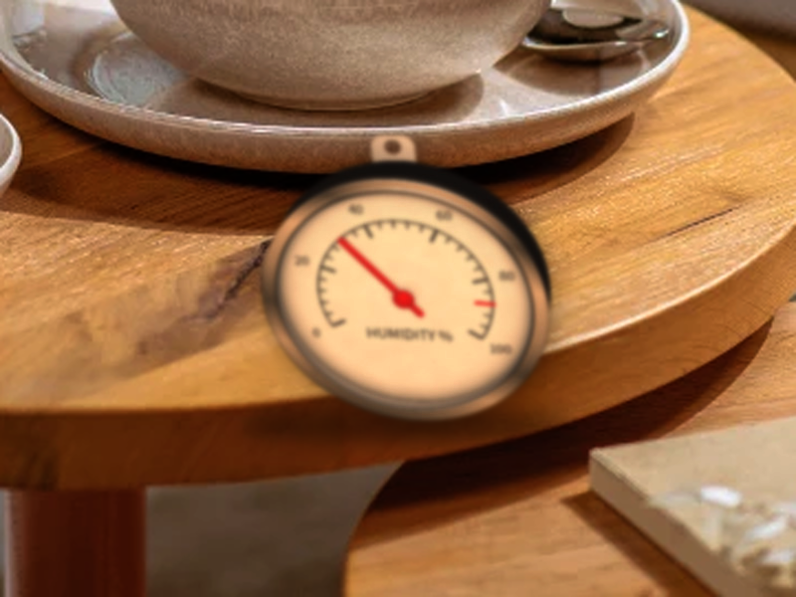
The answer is 32 (%)
